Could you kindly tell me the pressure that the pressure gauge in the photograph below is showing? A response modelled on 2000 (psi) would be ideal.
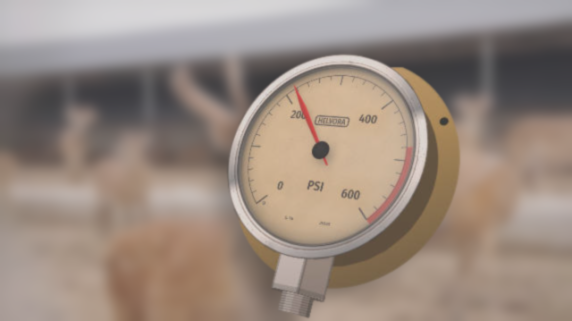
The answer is 220 (psi)
